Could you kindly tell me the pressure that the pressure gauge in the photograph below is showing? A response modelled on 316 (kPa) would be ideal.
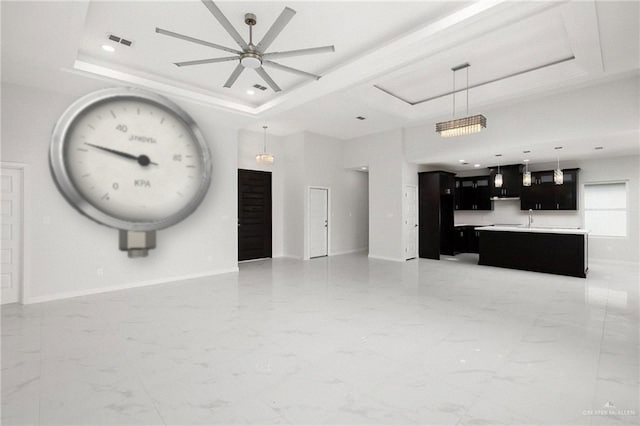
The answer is 22.5 (kPa)
